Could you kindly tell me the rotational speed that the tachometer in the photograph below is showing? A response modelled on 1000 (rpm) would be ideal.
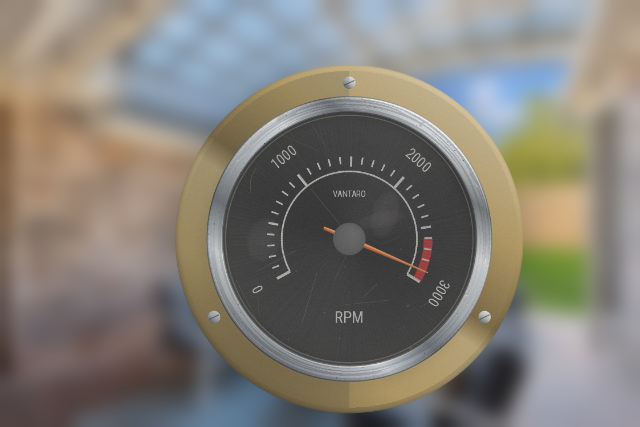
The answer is 2900 (rpm)
